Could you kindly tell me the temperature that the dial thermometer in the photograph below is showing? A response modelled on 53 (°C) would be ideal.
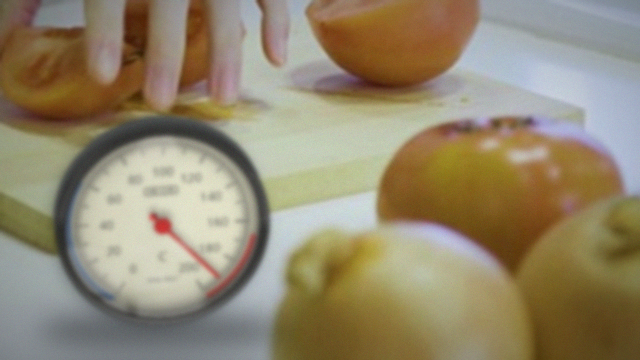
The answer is 190 (°C)
